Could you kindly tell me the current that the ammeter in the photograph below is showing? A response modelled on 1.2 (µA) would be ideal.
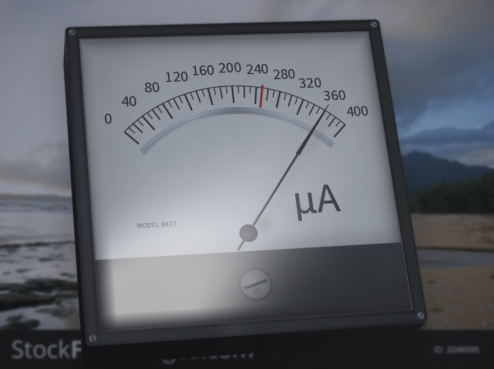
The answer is 360 (µA)
